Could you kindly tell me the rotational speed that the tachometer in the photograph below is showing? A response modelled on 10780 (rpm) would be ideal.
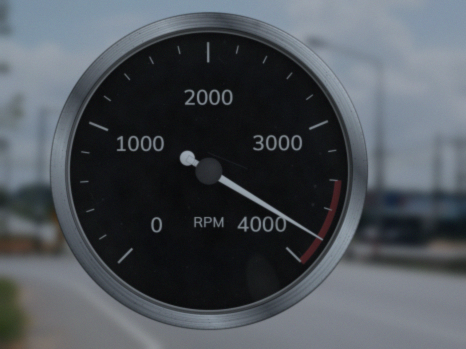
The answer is 3800 (rpm)
